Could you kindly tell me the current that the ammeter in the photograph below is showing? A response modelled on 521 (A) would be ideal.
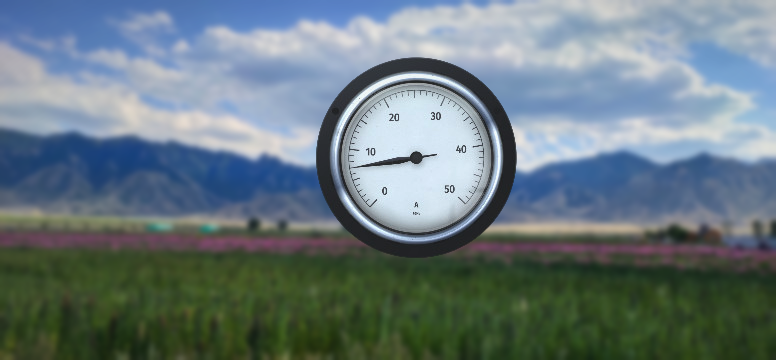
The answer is 7 (A)
